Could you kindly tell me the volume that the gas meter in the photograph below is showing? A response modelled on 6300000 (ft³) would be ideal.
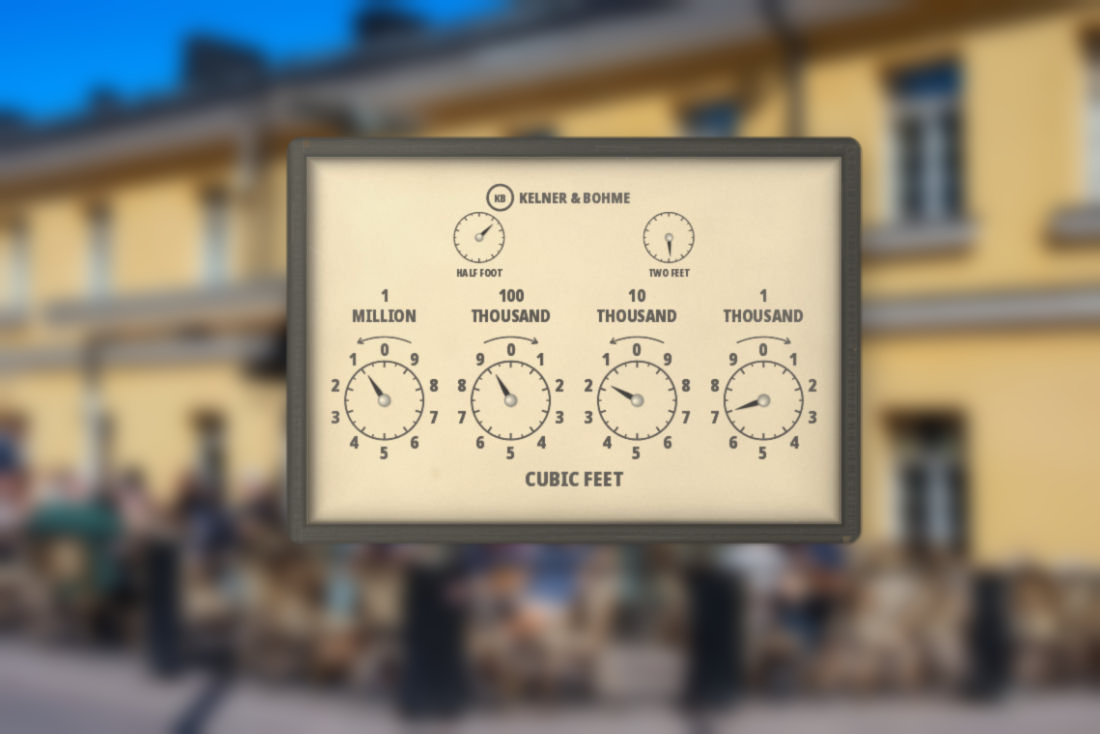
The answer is 91700 (ft³)
